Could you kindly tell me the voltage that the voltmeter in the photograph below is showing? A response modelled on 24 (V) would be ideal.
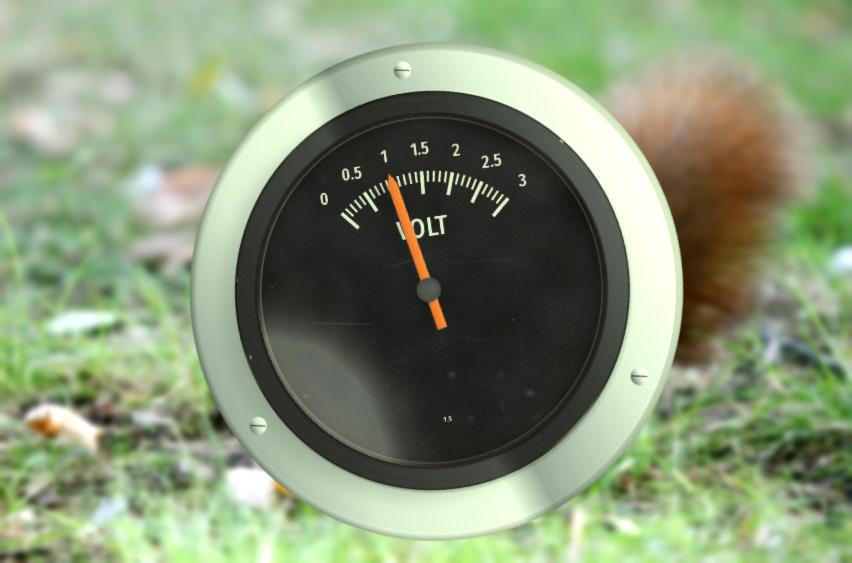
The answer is 1 (V)
